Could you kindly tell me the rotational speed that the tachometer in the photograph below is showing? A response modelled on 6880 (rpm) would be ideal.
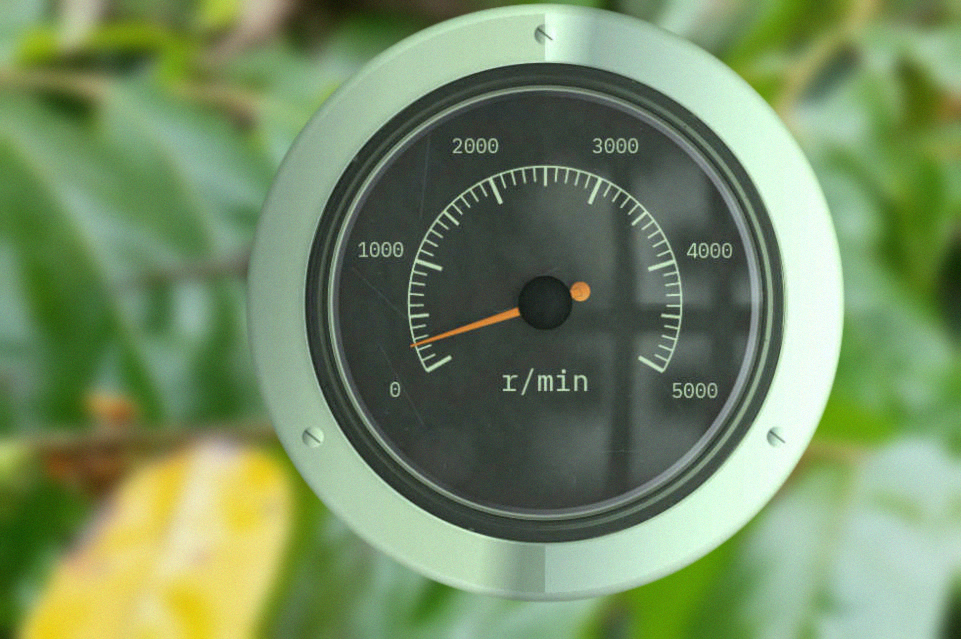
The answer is 250 (rpm)
